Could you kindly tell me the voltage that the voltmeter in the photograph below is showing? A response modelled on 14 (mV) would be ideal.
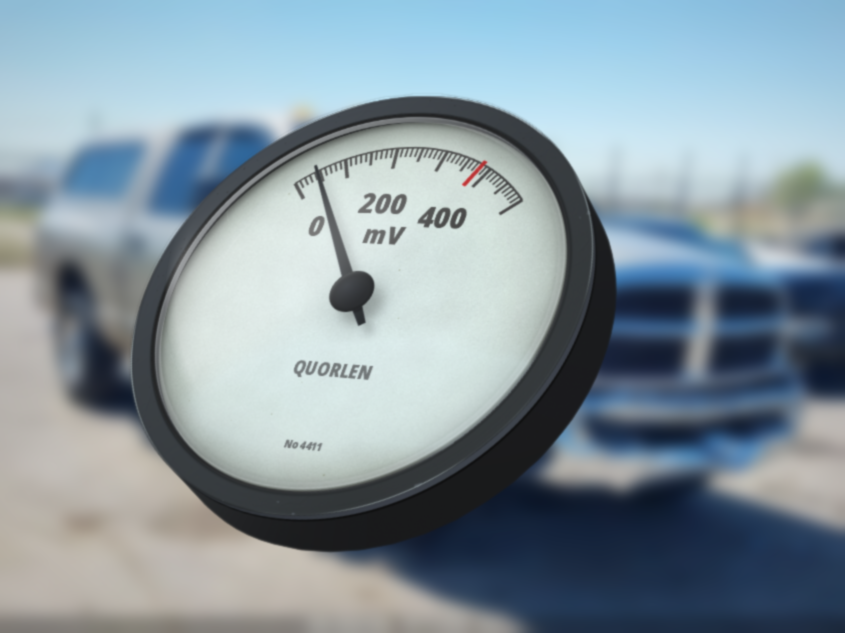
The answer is 50 (mV)
